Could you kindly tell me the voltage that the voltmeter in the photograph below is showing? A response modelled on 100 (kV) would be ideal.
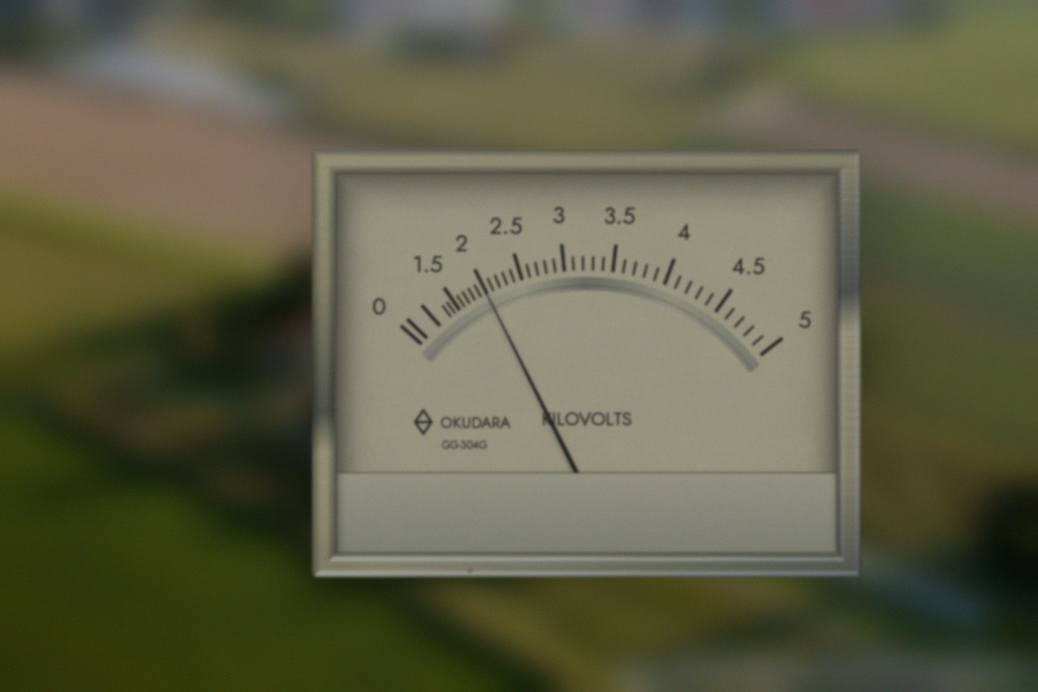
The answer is 2 (kV)
